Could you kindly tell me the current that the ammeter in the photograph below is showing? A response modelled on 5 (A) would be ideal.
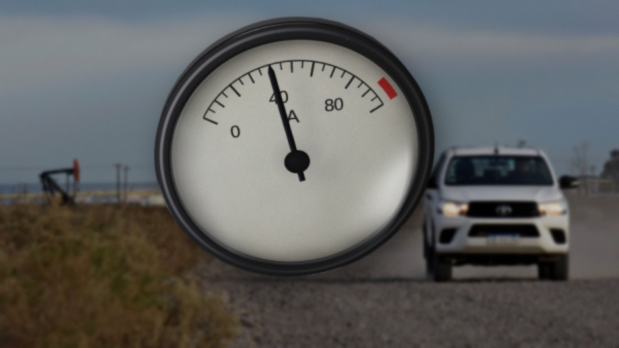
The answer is 40 (A)
